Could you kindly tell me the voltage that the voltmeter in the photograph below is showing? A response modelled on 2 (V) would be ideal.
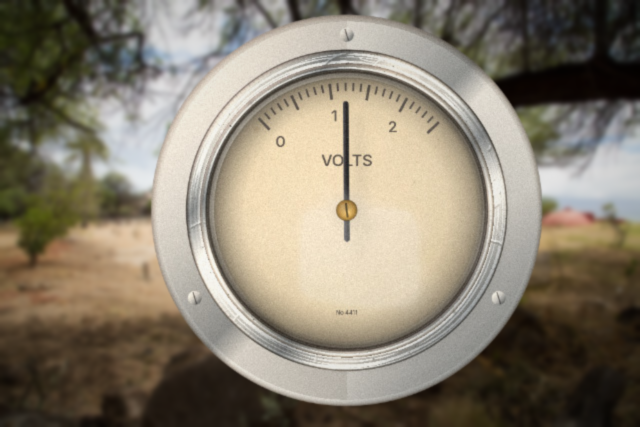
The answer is 1.2 (V)
